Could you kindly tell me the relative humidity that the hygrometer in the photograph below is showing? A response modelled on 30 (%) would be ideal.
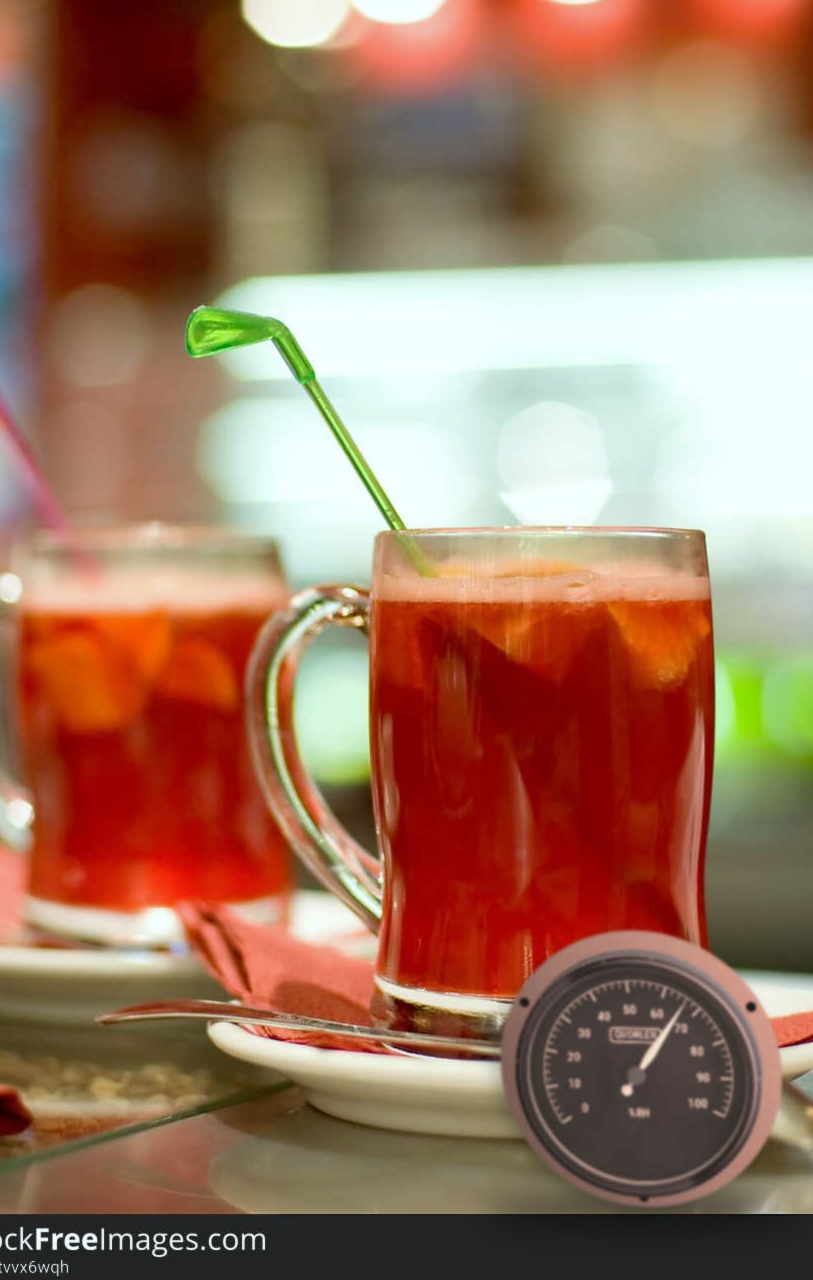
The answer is 66 (%)
